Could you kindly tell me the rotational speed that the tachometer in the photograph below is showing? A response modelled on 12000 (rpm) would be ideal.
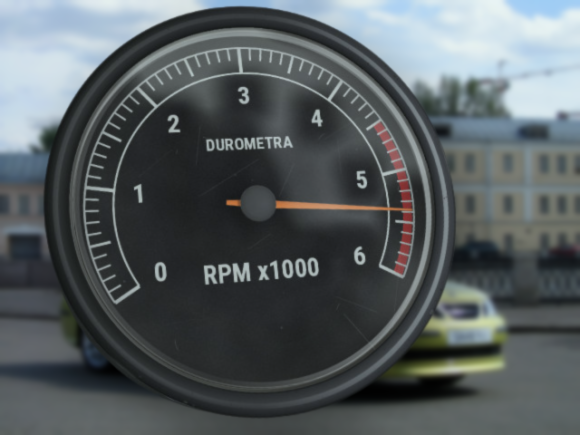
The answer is 5400 (rpm)
